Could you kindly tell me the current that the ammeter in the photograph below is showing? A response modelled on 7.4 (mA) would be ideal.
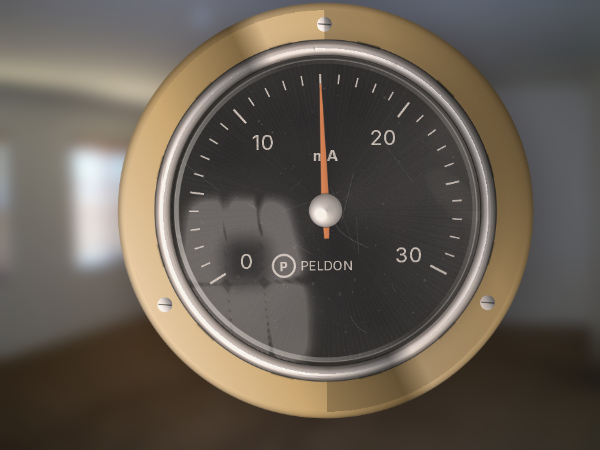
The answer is 15 (mA)
